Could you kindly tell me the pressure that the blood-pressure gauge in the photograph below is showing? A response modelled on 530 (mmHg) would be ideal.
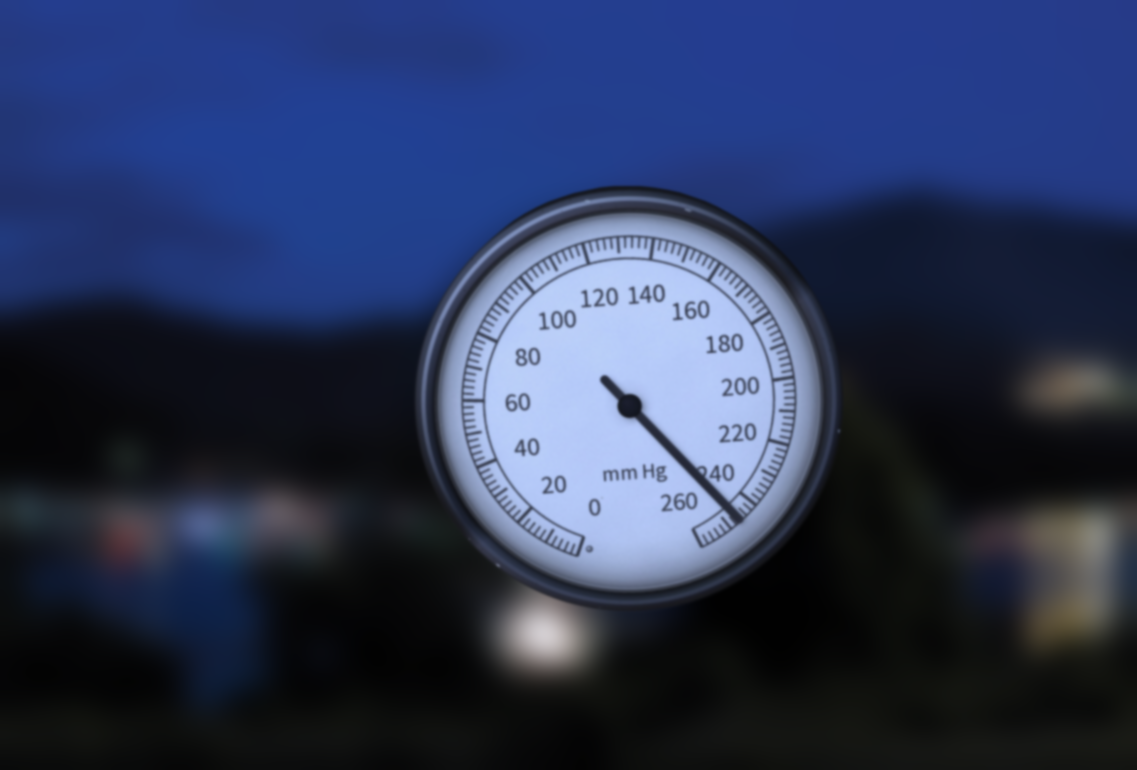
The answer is 246 (mmHg)
